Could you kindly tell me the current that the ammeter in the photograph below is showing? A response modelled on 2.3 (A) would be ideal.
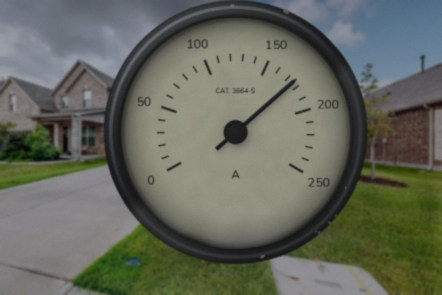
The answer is 175 (A)
